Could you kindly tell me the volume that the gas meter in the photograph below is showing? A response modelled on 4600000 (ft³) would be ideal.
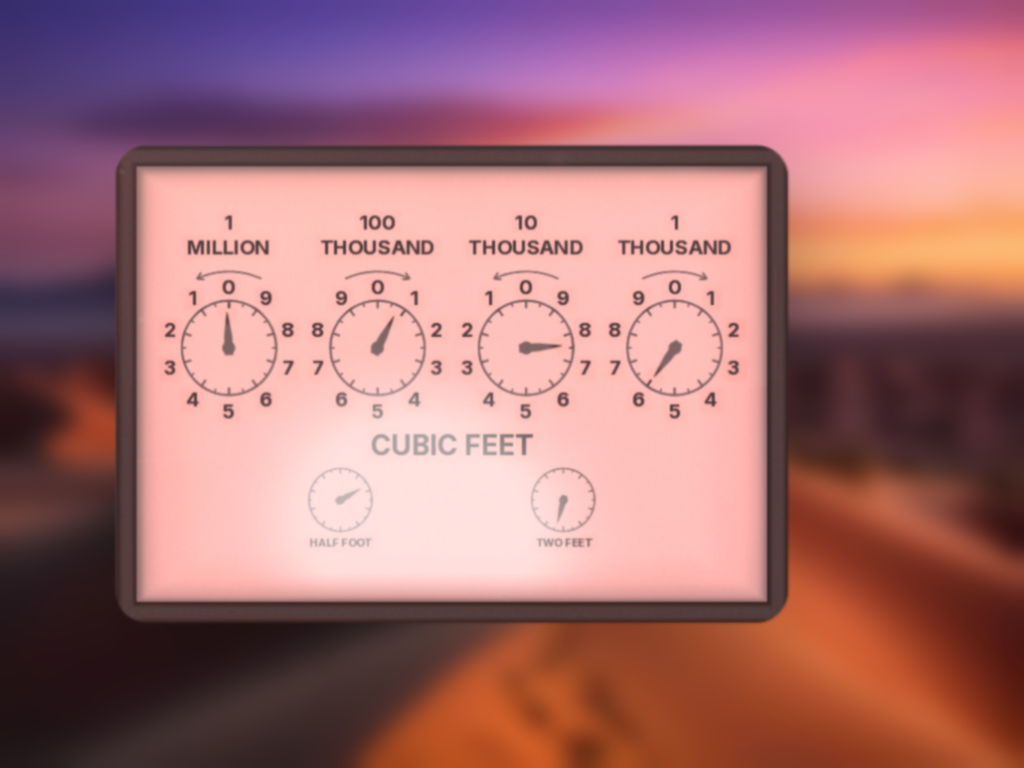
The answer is 7600 (ft³)
